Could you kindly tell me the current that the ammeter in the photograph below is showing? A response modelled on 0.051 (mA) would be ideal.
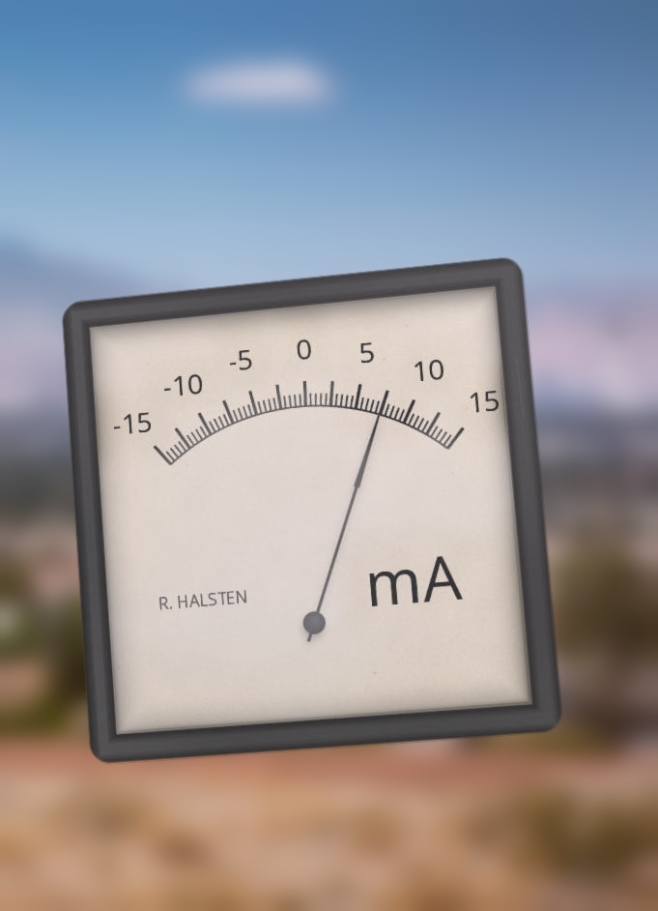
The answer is 7.5 (mA)
